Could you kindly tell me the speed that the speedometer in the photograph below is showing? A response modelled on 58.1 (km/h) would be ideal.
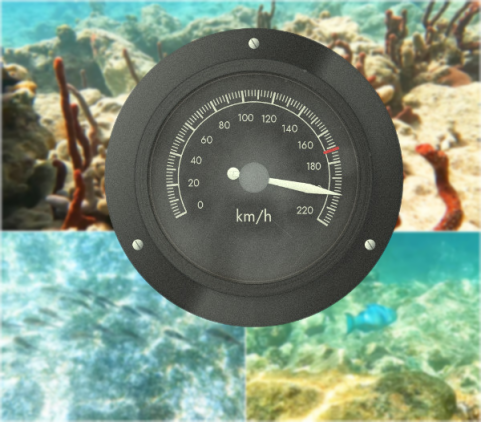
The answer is 200 (km/h)
